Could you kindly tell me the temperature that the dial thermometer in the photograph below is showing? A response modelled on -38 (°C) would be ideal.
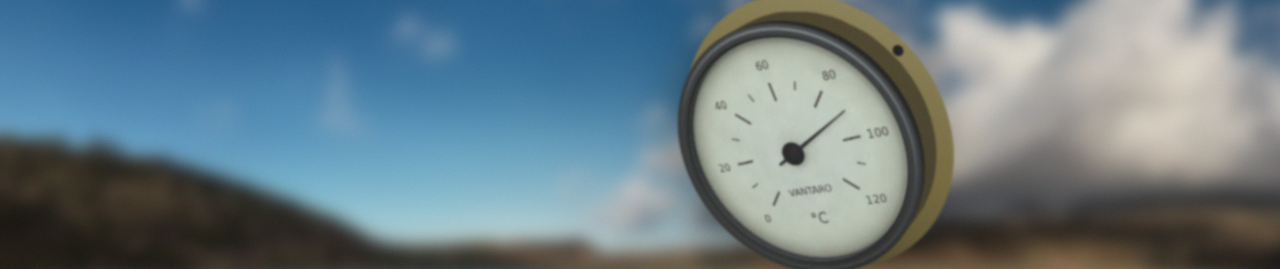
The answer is 90 (°C)
